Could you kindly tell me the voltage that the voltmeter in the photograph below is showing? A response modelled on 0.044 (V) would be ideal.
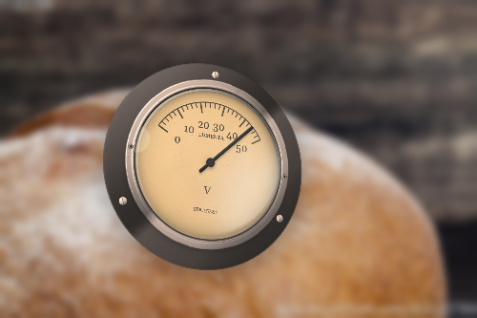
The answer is 44 (V)
